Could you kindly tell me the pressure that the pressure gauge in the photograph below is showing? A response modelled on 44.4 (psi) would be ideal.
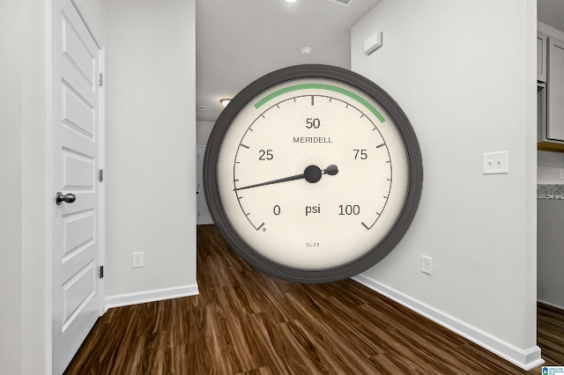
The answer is 12.5 (psi)
